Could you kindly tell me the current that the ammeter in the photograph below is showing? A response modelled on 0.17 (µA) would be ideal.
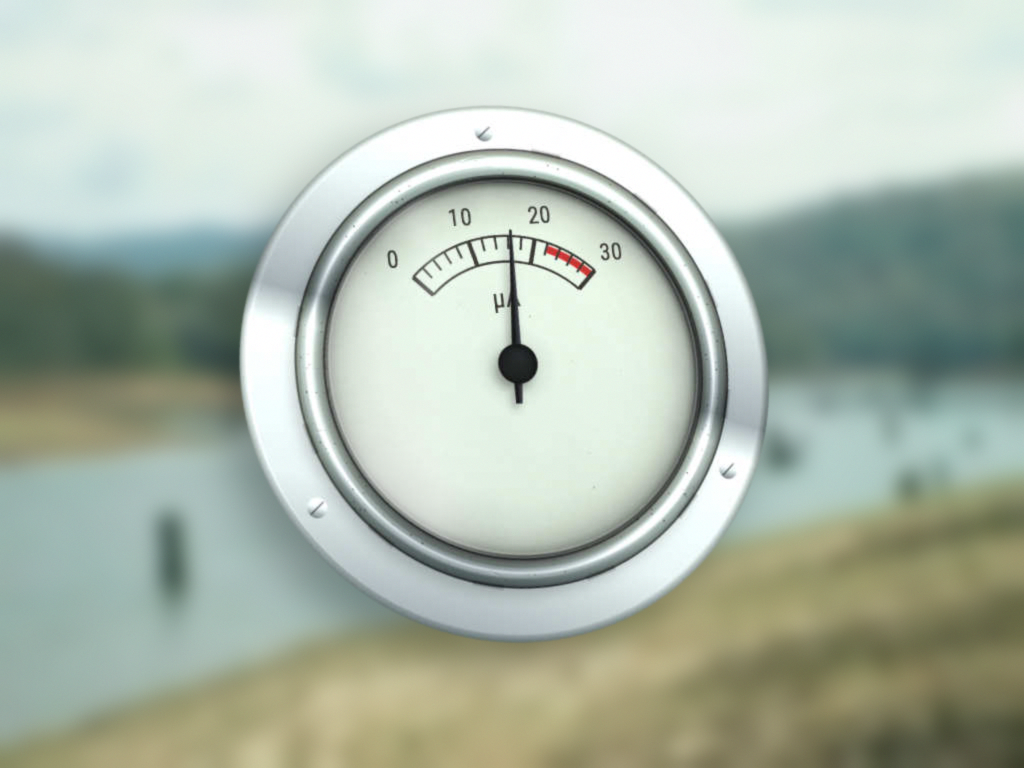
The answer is 16 (µA)
